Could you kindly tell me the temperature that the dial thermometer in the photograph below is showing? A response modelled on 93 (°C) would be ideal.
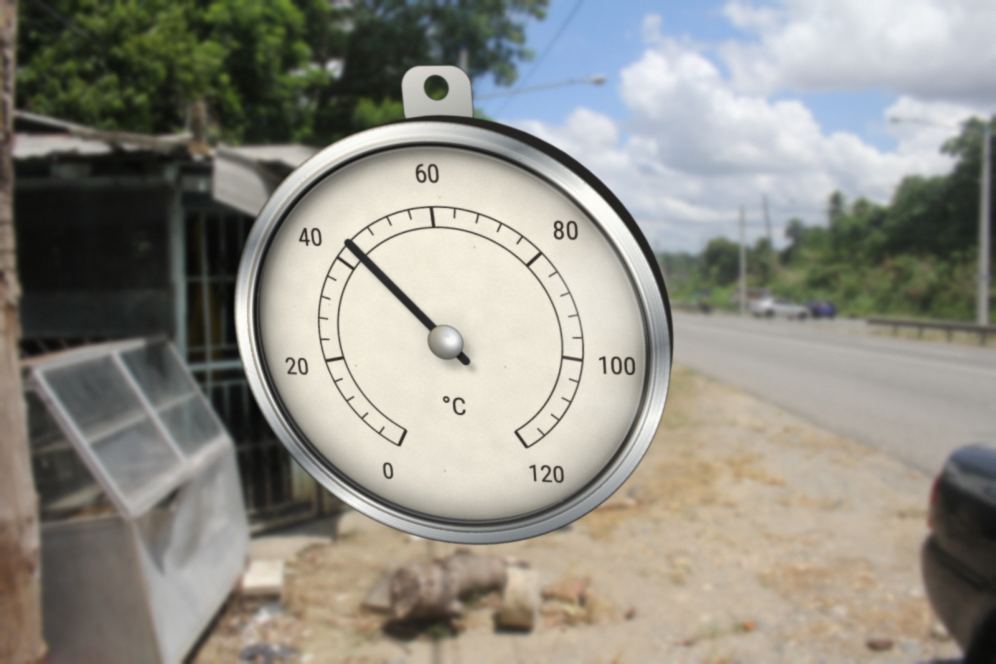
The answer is 44 (°C)
